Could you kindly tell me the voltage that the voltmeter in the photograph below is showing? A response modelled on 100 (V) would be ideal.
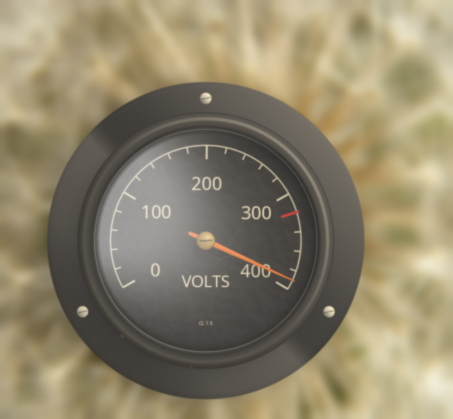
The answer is 390 (V)
